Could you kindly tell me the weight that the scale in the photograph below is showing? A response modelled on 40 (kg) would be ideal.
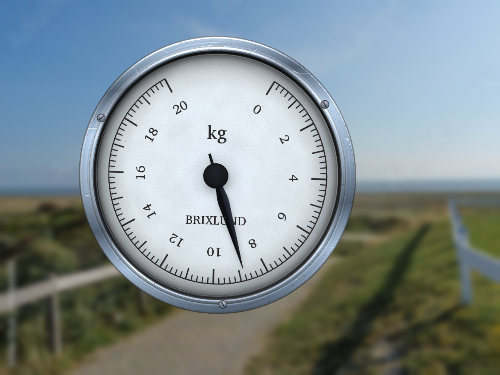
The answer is 8.8 (kg)
